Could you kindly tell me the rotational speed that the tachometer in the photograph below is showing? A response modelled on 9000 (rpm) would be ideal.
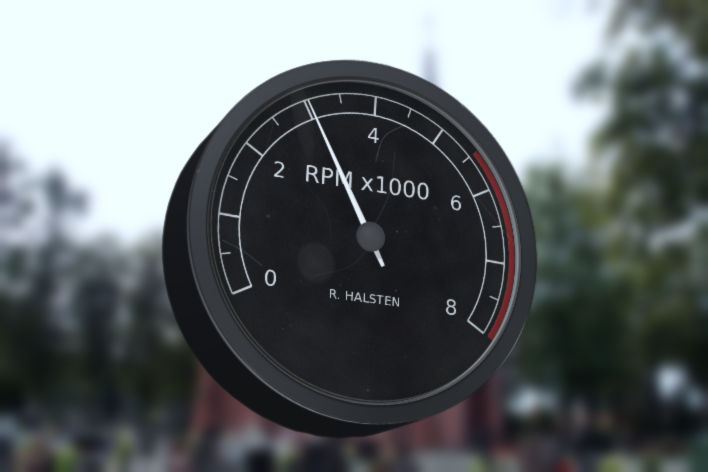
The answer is 3000 (rpm)
